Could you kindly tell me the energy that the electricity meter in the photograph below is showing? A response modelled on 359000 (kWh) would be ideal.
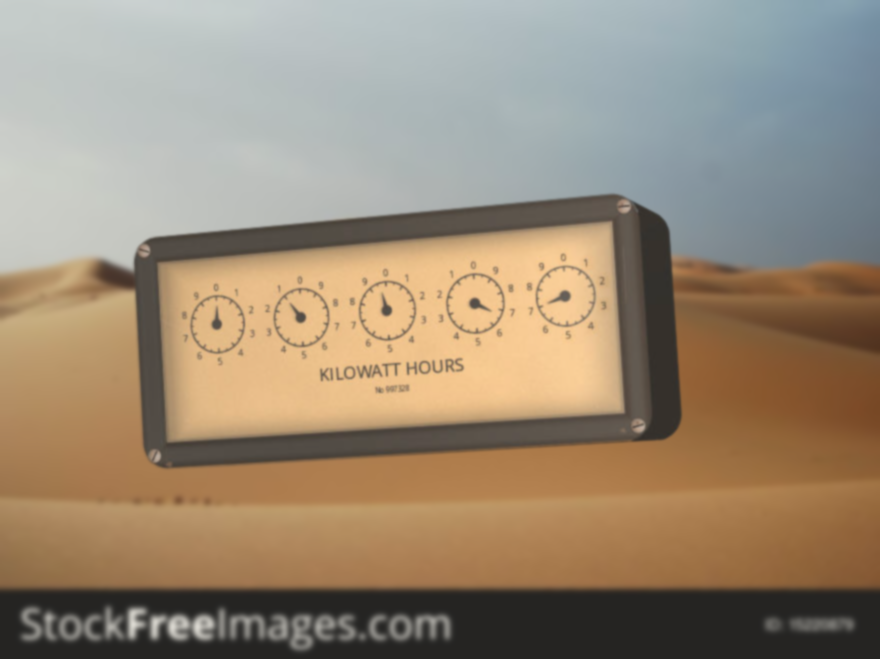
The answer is 967 (kWh)
